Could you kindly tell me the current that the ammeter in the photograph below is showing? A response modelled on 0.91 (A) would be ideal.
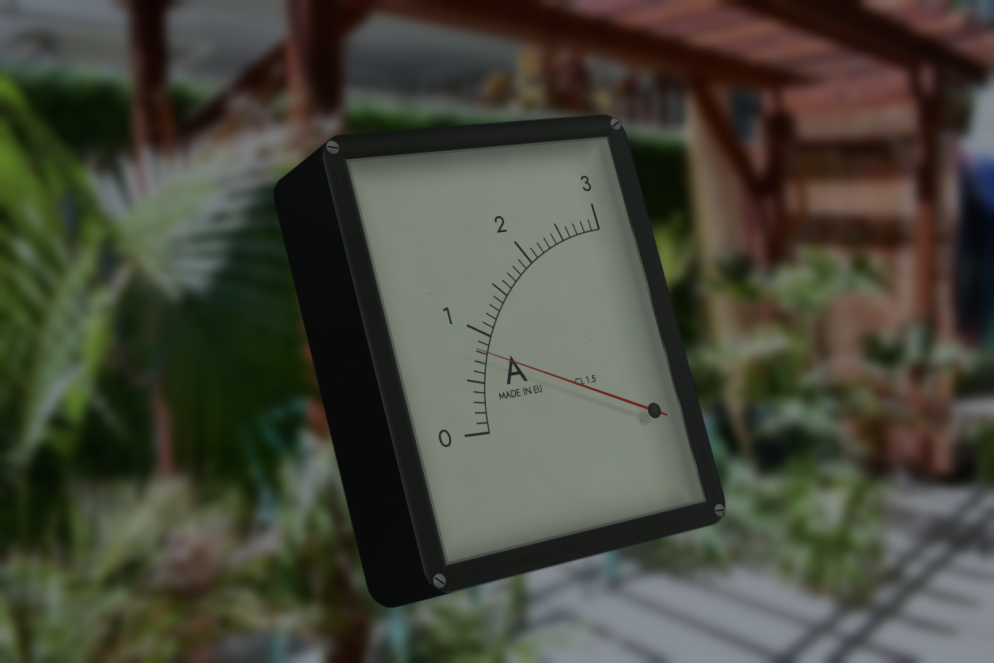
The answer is 0.8 (A)
